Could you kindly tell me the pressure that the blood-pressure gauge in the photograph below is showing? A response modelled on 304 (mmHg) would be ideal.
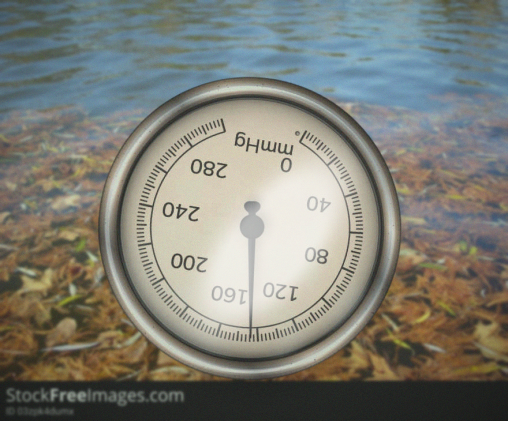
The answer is 144 (mmHg)
